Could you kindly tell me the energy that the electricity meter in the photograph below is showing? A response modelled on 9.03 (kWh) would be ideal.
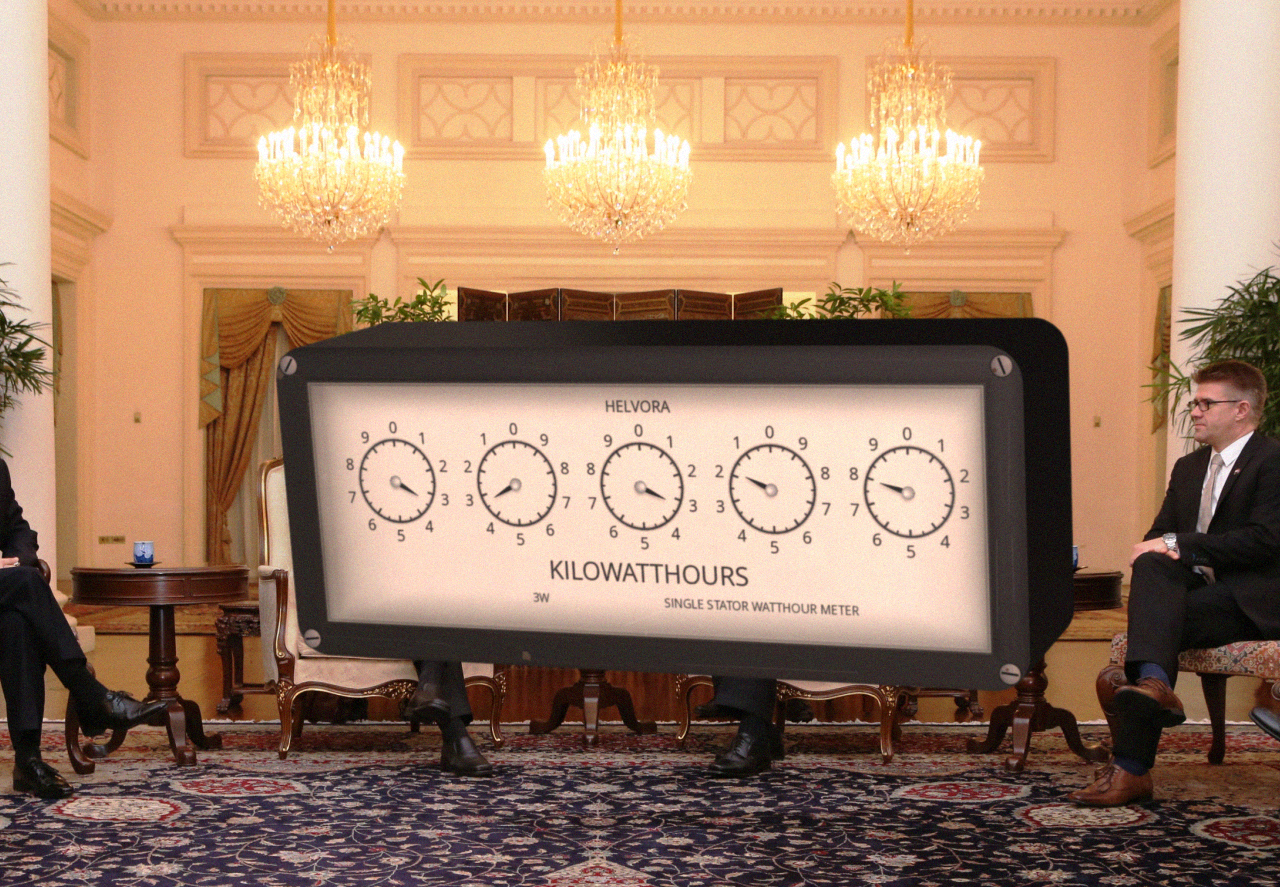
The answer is 33318 (kWh)
